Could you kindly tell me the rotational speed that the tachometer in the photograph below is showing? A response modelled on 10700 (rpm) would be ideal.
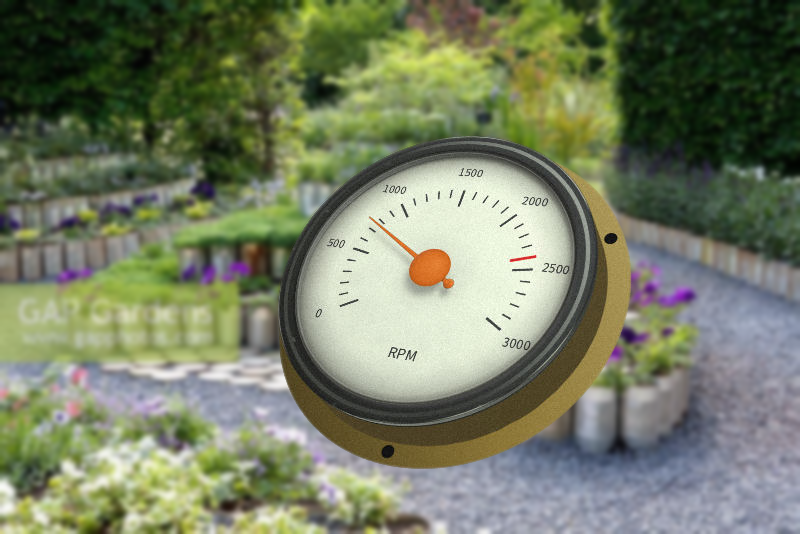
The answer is 750 (rpm)
